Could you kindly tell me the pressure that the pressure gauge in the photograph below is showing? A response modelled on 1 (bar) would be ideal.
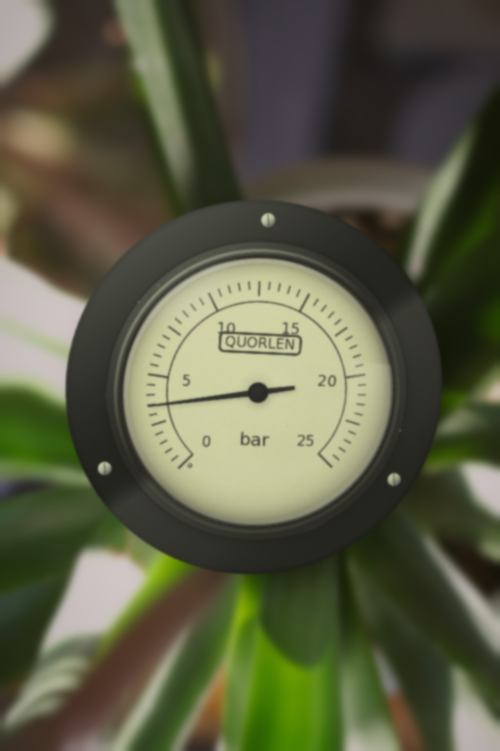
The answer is 3.5 (bar)
